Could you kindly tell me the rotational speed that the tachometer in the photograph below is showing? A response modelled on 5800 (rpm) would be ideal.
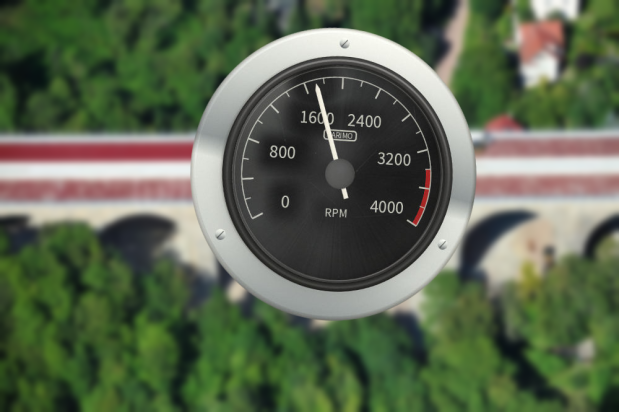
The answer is 1700 (rpm)
